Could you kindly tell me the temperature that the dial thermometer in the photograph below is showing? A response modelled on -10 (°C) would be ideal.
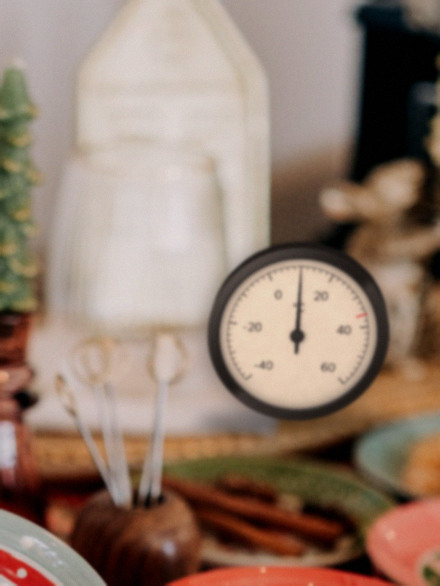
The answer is 10 (°C)
